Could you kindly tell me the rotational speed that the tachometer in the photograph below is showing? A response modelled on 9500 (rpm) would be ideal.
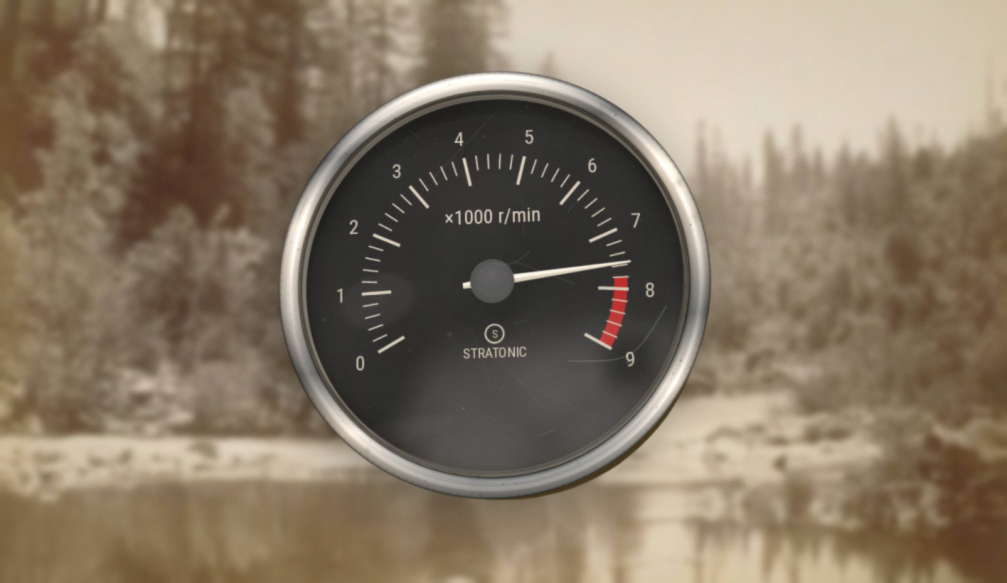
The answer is 7600 (rpm)
